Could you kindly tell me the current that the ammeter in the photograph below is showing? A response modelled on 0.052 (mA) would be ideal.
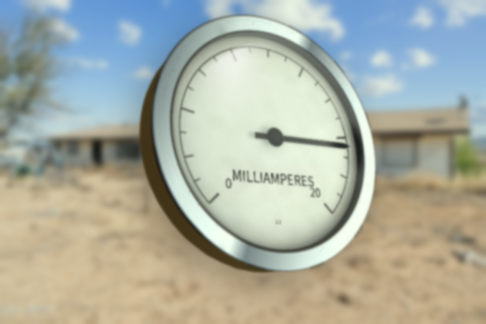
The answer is 16.5 (mA)
